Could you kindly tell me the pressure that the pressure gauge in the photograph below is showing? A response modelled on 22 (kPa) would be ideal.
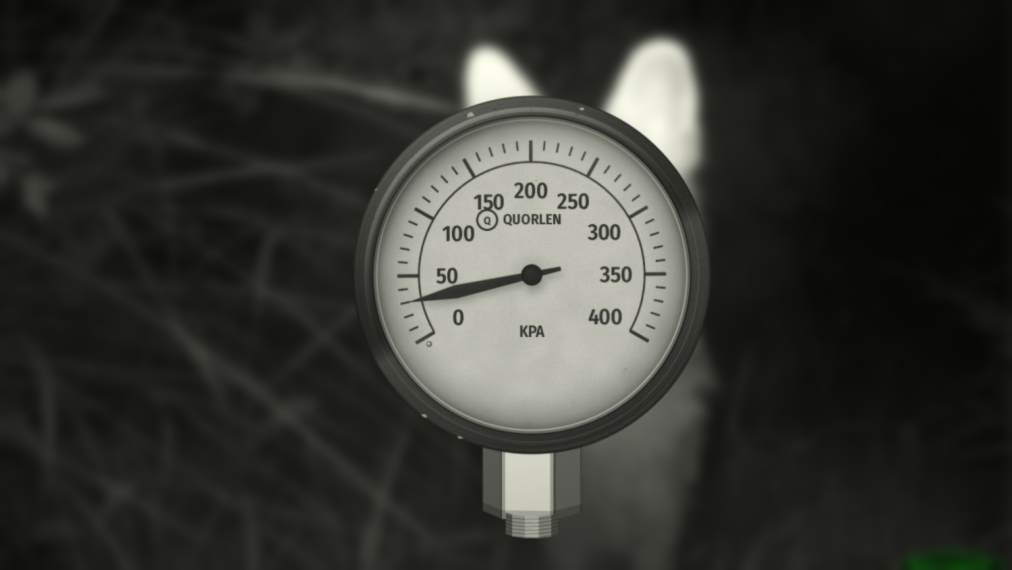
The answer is 30 (kPa)
